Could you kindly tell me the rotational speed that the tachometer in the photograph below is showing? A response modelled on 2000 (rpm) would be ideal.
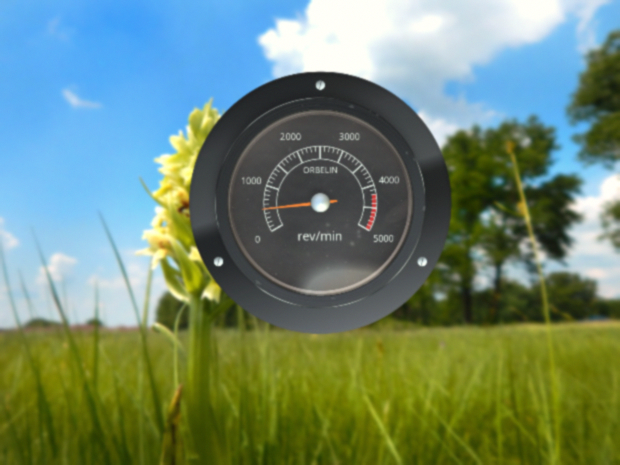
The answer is 500 (rpm)
